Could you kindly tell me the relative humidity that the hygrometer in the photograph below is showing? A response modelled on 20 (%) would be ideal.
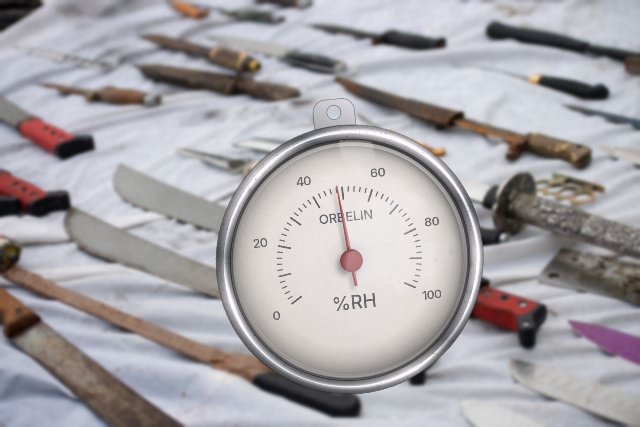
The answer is 48 (%)
